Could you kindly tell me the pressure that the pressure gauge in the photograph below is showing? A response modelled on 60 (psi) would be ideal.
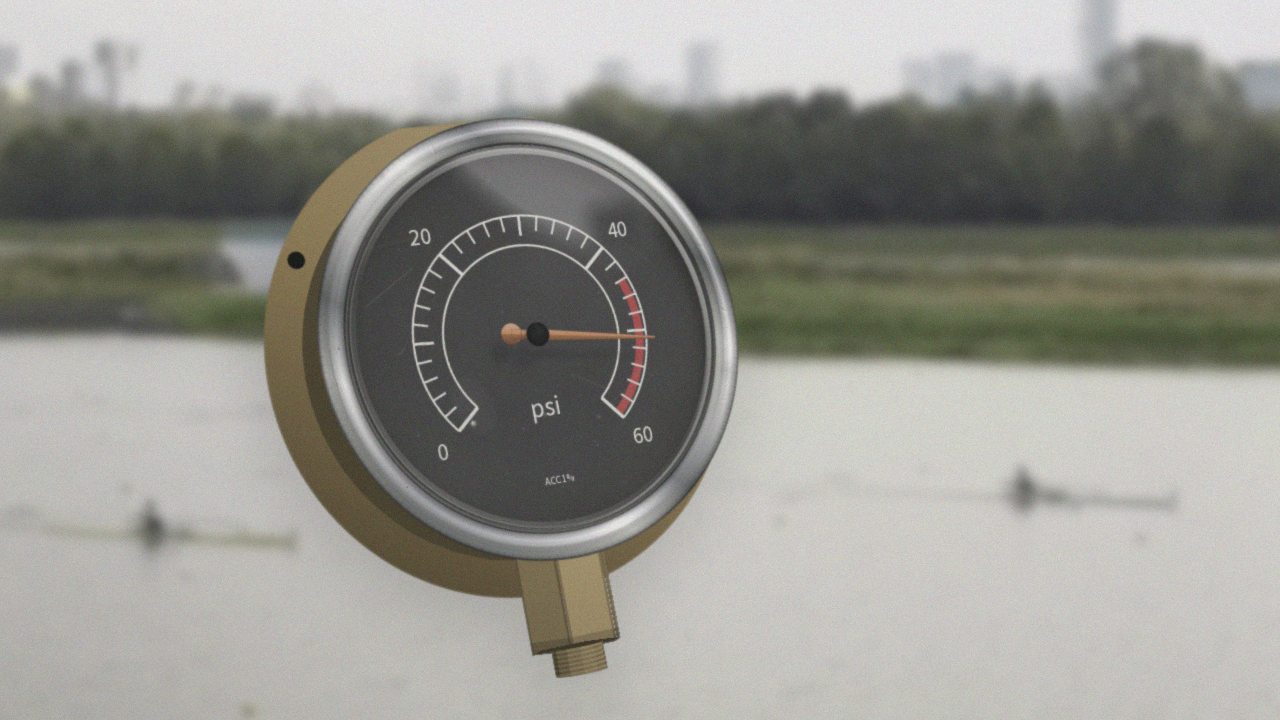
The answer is 51 (psi)
